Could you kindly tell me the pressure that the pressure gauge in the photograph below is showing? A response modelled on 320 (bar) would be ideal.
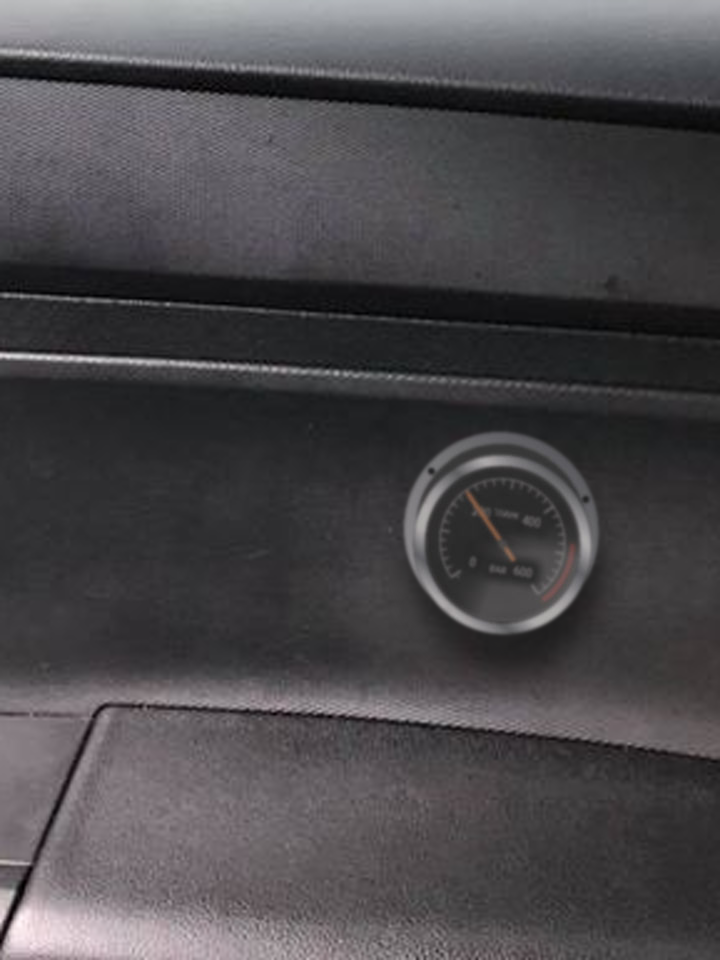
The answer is 200 (bar)
